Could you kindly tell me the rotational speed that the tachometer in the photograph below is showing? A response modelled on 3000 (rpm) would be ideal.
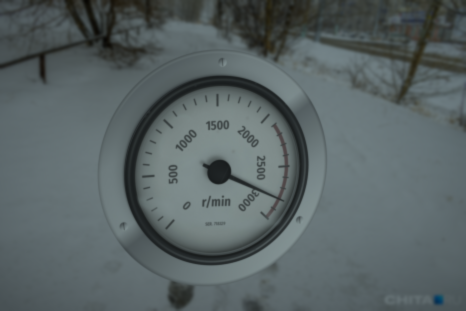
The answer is 2800 (rpm)
